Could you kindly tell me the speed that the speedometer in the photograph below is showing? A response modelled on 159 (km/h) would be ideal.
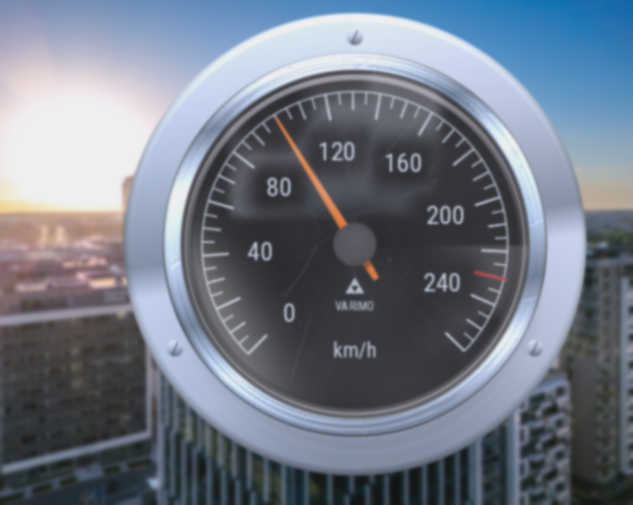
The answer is 100 (km/h)
